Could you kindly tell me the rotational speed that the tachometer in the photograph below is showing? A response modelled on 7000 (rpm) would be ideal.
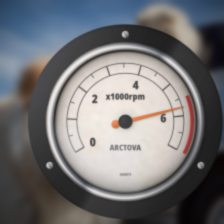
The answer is 5750 (rpm)
